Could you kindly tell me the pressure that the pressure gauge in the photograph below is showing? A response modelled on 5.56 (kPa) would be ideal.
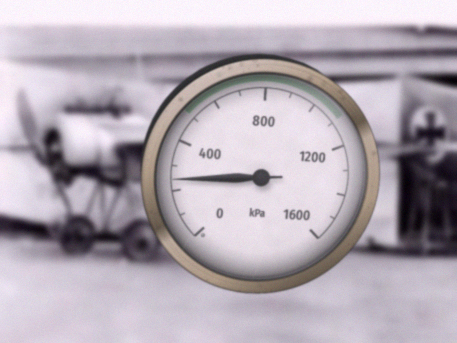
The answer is 250 (kPa)
